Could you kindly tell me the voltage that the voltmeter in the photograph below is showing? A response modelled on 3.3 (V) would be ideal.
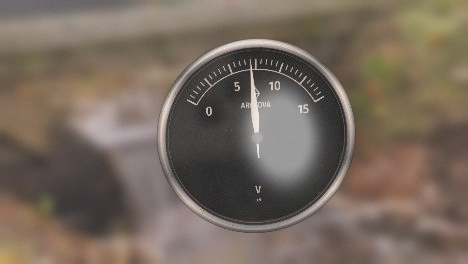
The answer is 7 (V)
